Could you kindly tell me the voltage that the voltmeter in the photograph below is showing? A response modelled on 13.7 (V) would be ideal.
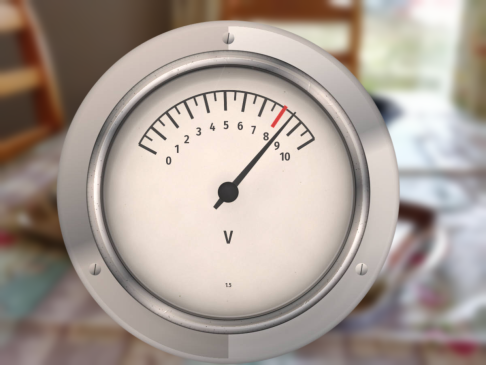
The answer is 8.5 (V)
